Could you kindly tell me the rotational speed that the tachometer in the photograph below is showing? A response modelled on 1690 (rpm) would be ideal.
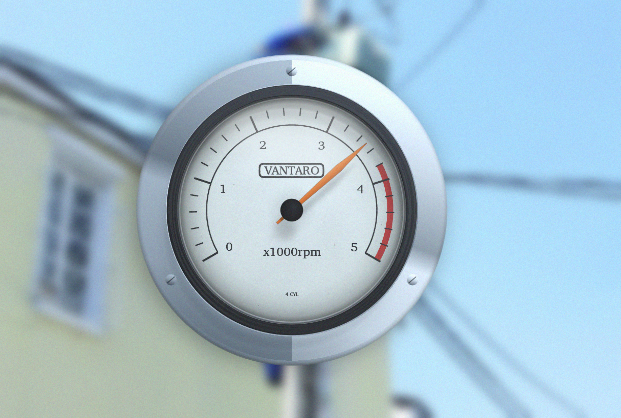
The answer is 3500 (rpm)
